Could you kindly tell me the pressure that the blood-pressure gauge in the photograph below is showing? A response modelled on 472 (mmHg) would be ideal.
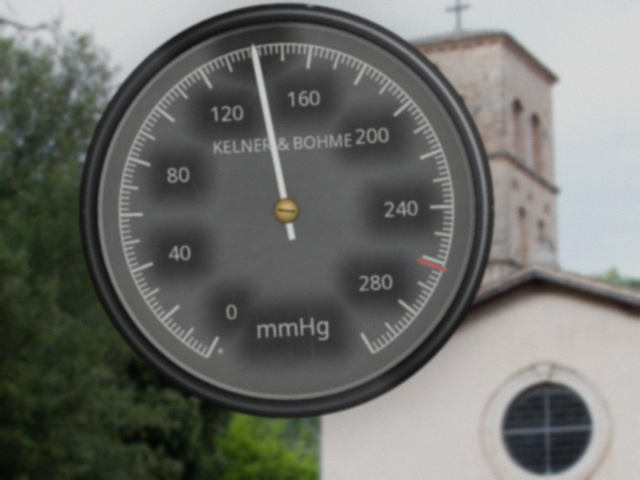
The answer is 140 (mmHg)
